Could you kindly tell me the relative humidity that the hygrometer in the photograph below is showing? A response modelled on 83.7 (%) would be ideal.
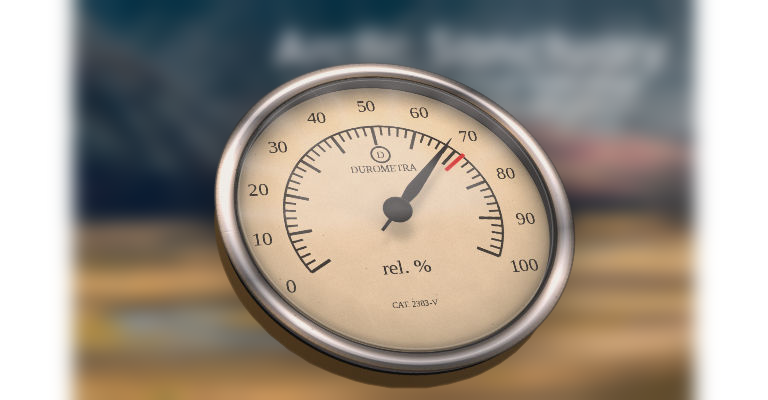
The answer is 68 (%)
